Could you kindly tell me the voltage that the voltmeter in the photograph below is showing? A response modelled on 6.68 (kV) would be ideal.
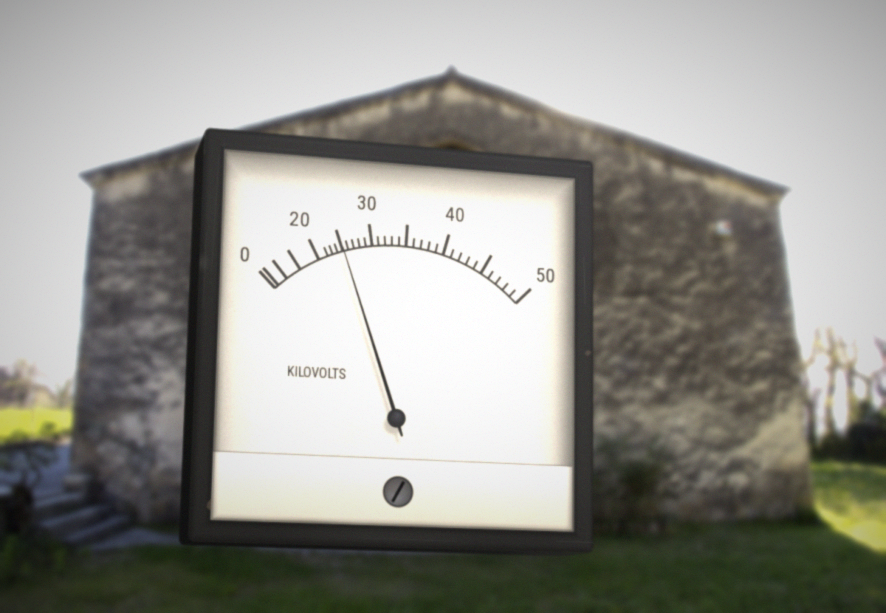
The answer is 25 (kV)
